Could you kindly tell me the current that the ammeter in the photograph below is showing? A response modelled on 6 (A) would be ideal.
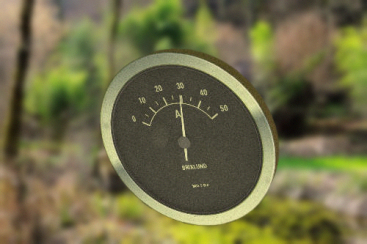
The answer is 30 (A)
